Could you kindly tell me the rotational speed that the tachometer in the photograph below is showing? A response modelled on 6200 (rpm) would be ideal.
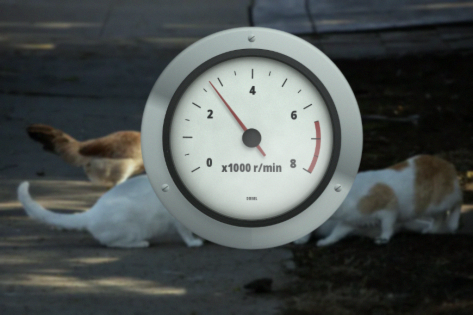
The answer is 2750 (rpm)
